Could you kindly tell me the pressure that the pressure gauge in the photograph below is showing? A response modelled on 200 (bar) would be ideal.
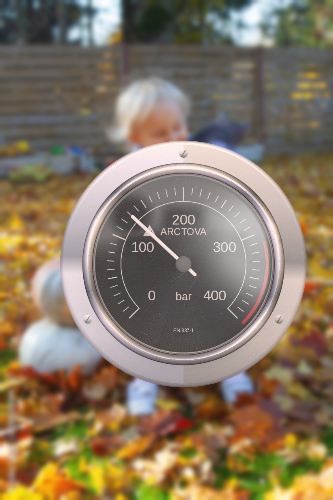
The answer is 130 (bar)
